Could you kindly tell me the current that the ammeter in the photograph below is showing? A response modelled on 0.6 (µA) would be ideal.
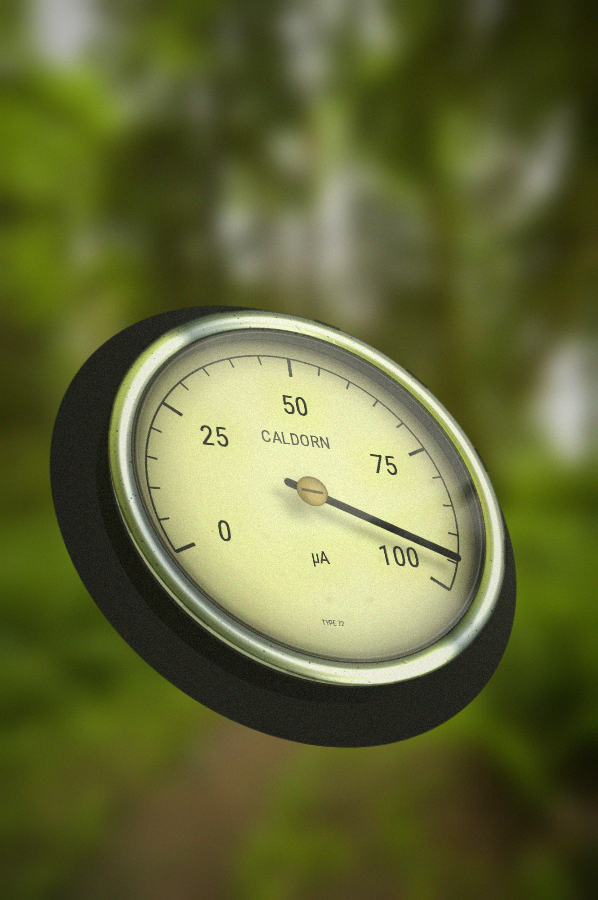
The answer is 95 (µA)
